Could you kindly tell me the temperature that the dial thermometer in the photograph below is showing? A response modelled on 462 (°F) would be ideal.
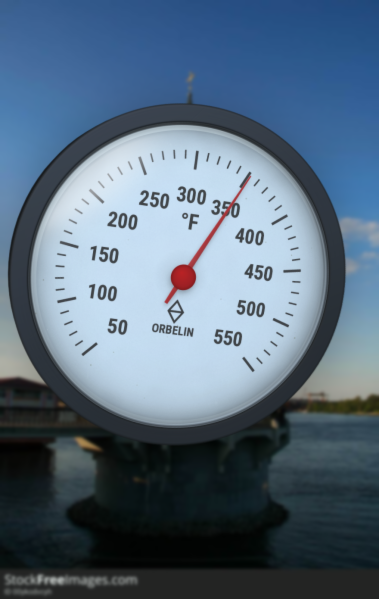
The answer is 350 (°F)
